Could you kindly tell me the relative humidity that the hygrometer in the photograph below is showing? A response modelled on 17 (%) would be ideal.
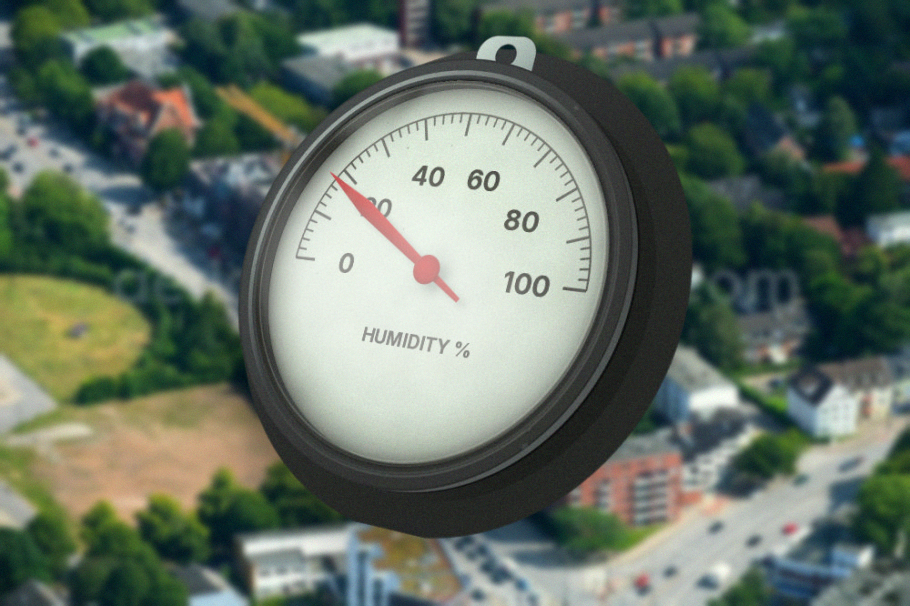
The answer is 18 (%)
